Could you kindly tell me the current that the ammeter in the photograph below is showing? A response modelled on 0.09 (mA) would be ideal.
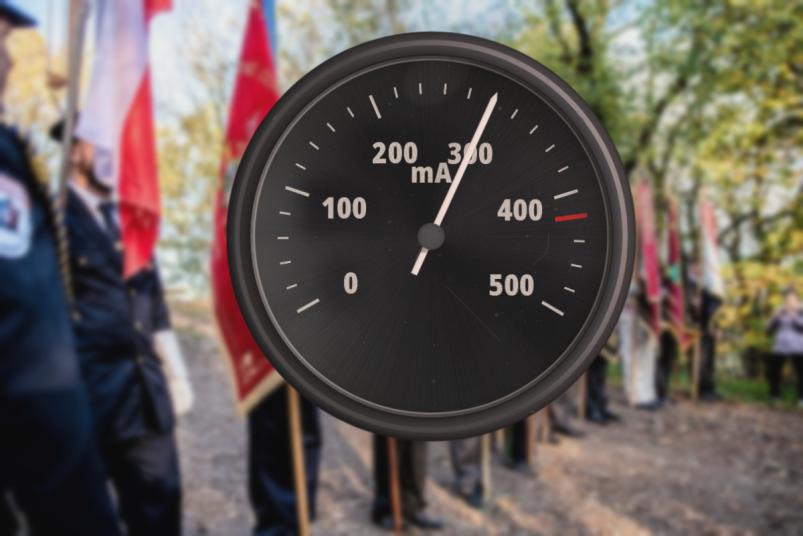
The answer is 300 (mA)
